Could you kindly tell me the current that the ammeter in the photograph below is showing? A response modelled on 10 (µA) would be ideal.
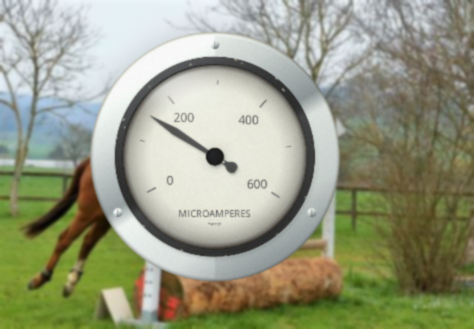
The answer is 150 (µA)
